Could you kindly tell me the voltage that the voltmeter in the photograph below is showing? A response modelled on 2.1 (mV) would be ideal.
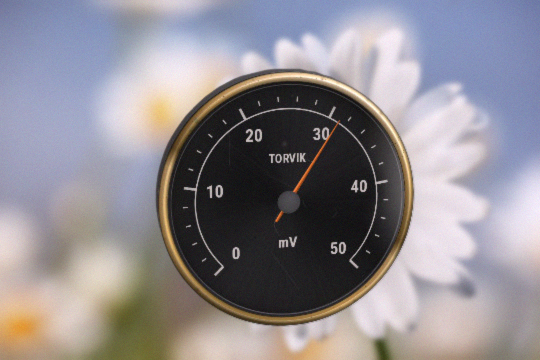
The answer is 31 (mV)
